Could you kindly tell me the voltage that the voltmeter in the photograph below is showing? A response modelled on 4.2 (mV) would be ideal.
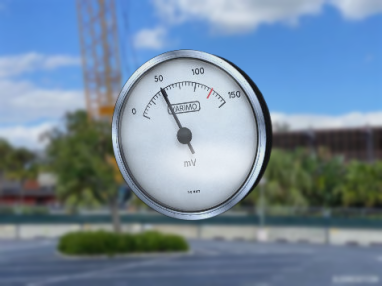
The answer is 50 (mV)
